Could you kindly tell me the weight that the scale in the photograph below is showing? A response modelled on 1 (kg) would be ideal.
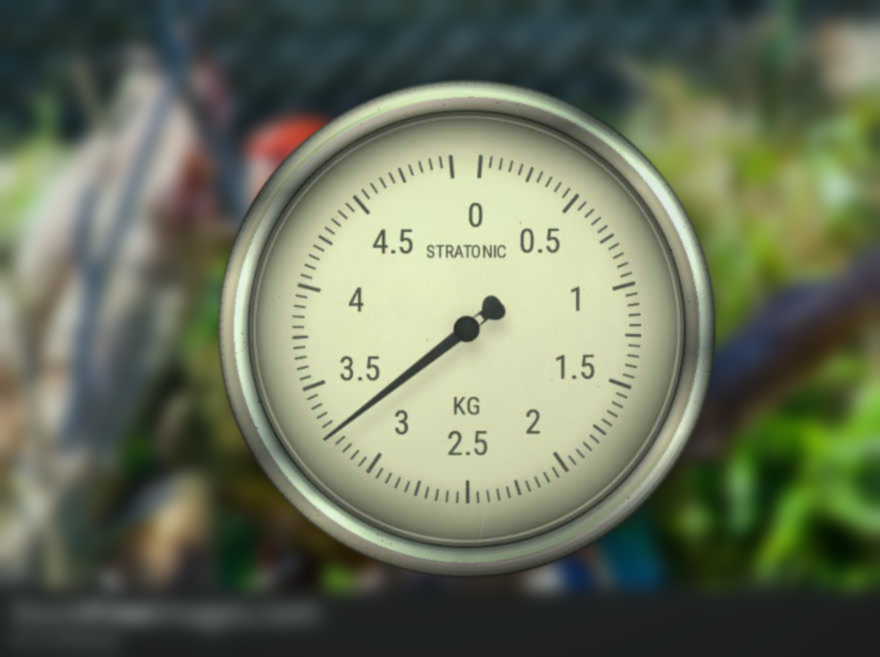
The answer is 3.25 (kg)
